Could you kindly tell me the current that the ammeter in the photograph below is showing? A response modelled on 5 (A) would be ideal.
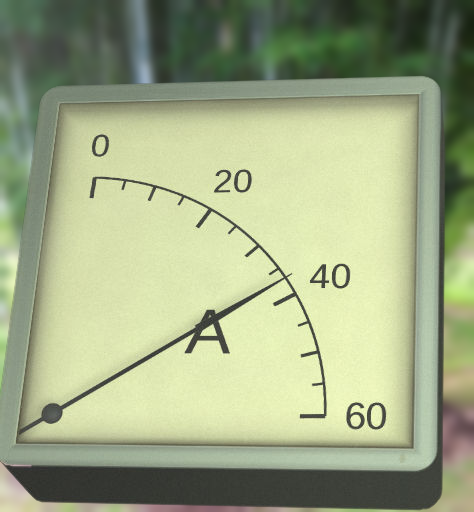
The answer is 37.5 (A)
